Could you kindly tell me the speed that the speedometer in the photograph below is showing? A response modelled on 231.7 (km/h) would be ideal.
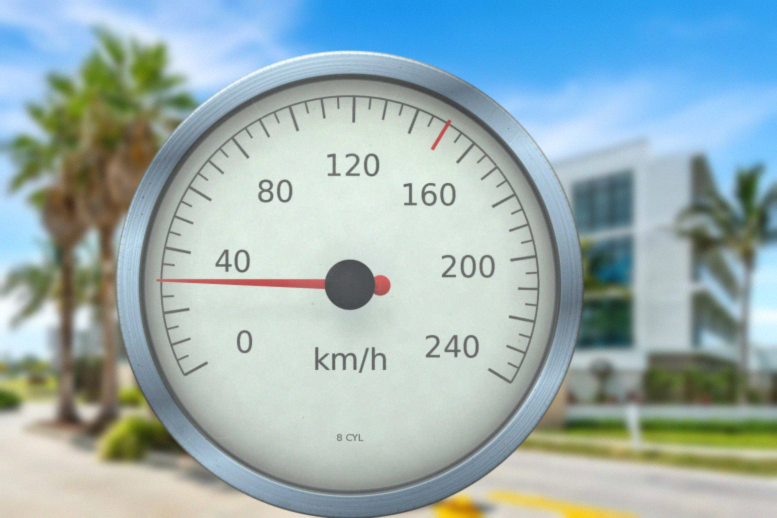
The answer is 30 (km/h)
